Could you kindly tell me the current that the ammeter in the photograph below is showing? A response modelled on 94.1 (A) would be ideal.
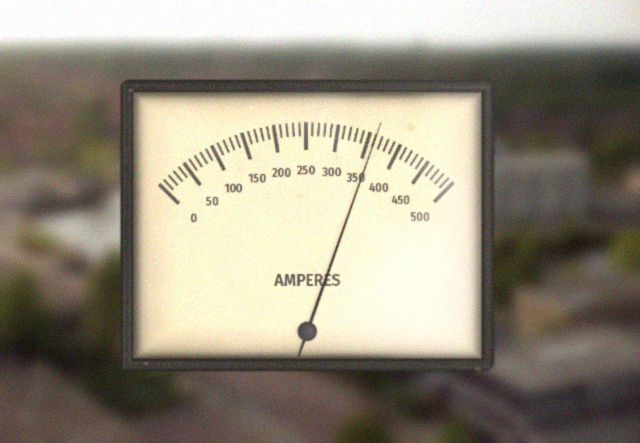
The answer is 360 (A)
